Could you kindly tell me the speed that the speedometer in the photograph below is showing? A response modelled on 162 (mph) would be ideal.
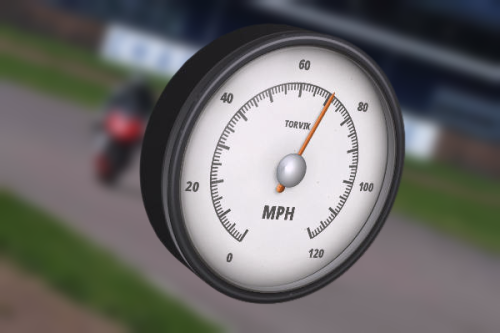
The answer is 70 (mph)
